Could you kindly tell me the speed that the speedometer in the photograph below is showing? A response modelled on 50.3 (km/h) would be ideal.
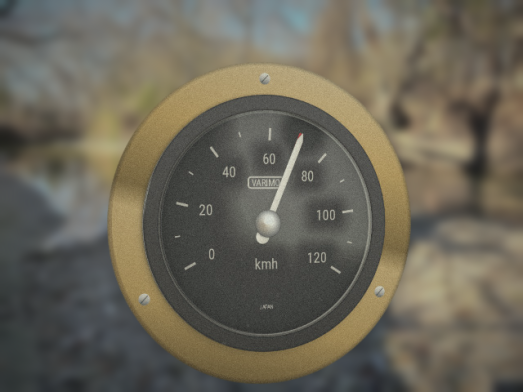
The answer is 70 (km/h)
